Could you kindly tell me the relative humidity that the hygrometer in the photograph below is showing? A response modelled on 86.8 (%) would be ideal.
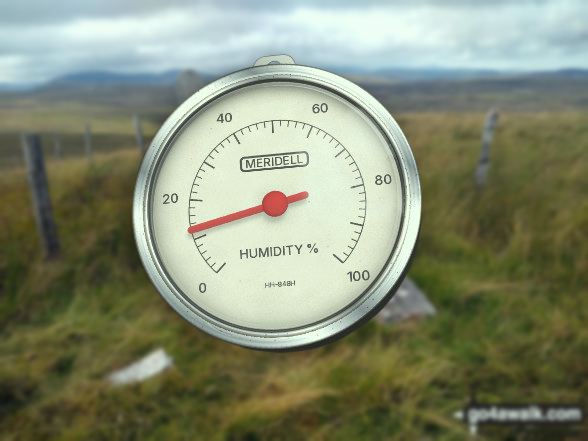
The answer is 12 (%)
